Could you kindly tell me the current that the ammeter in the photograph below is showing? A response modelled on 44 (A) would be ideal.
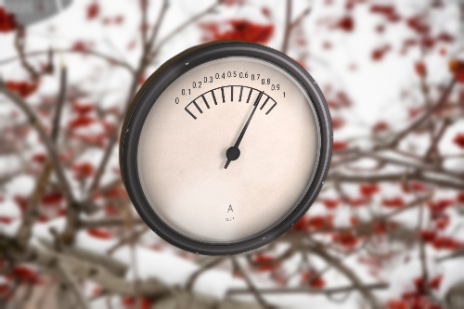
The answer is 0.8 (A)
